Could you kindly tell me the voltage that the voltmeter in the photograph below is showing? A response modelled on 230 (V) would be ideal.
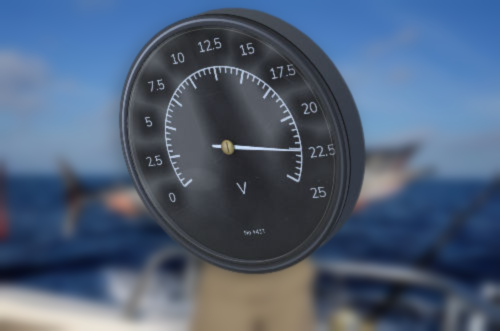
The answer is 22.5 (V)
